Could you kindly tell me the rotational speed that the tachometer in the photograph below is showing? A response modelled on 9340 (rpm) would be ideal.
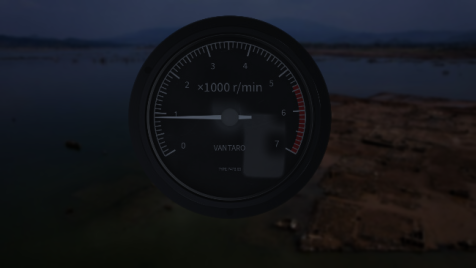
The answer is 900 (rpm)
